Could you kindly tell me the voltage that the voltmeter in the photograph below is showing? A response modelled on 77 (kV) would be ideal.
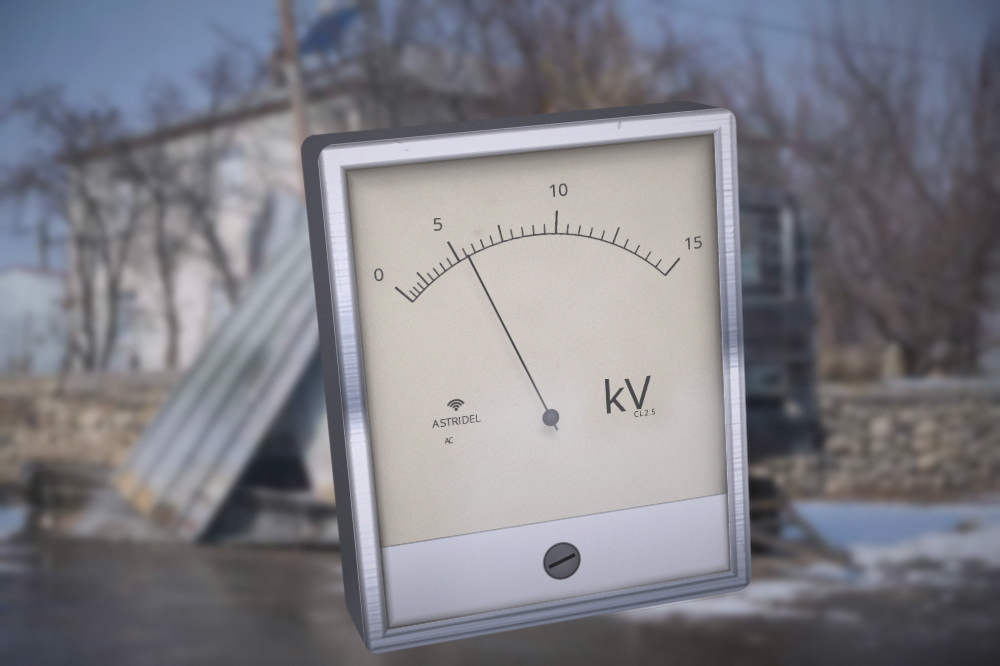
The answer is 5.5 (kV)
